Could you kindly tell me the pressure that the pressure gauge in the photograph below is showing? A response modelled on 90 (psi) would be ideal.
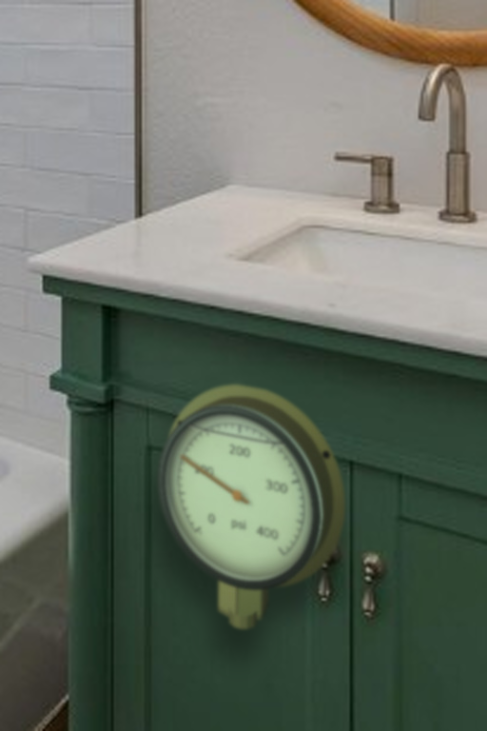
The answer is 100 (psi)
